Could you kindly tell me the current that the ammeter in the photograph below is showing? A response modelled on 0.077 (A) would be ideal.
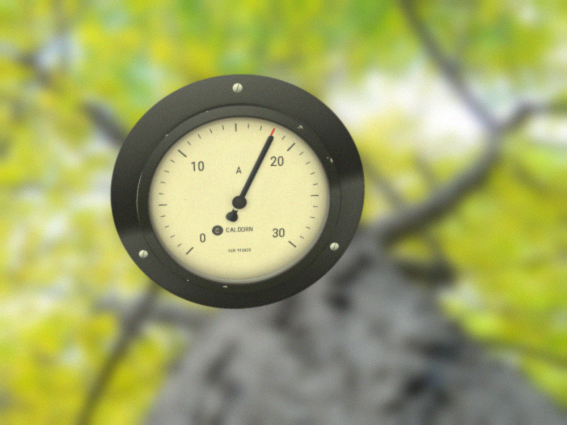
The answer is 18 (A)
